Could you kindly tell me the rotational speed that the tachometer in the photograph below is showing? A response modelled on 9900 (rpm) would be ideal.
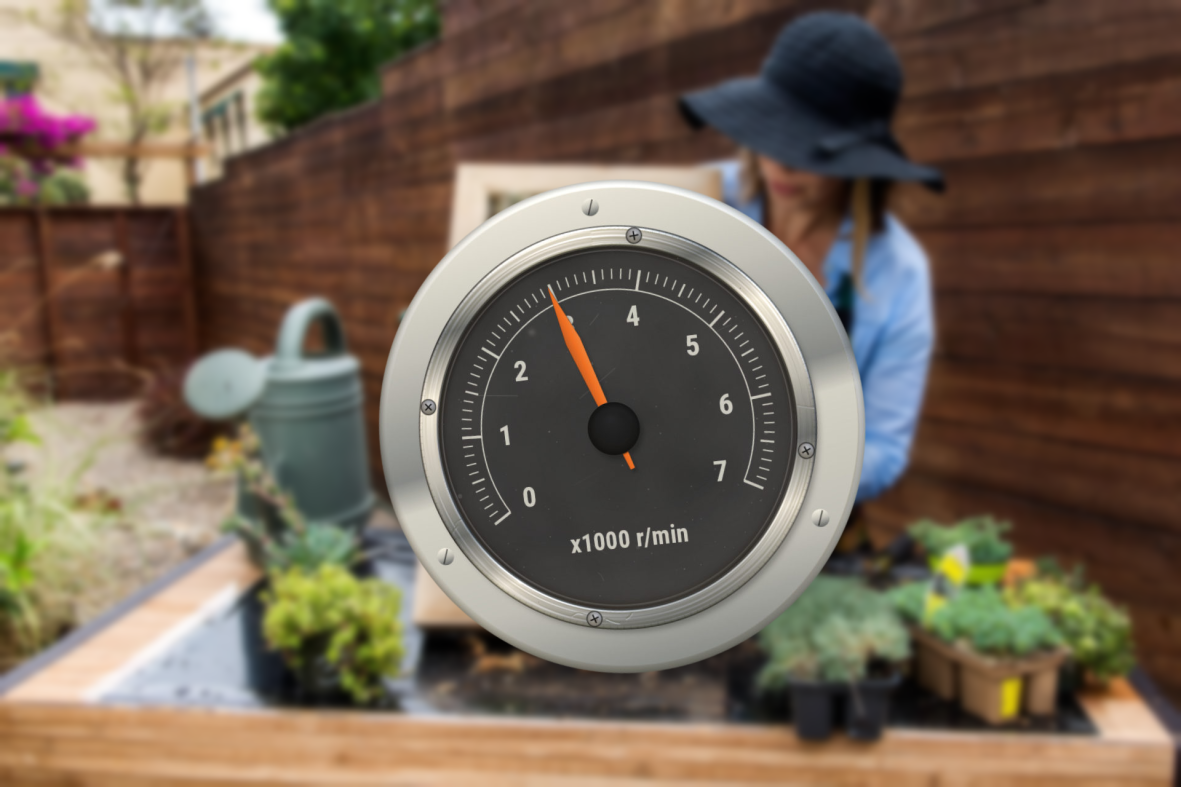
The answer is 3000 (rpm)
